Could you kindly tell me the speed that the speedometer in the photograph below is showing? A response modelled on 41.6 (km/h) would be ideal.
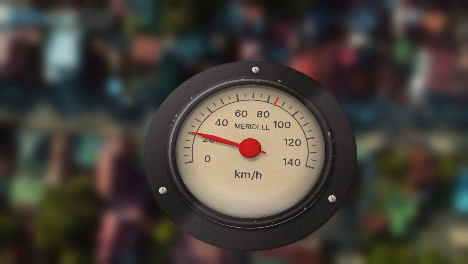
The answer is 20 (km/h)
